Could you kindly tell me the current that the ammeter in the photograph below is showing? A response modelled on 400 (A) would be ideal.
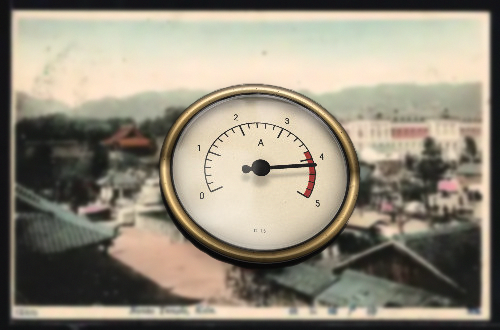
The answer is 4.2 (A)
